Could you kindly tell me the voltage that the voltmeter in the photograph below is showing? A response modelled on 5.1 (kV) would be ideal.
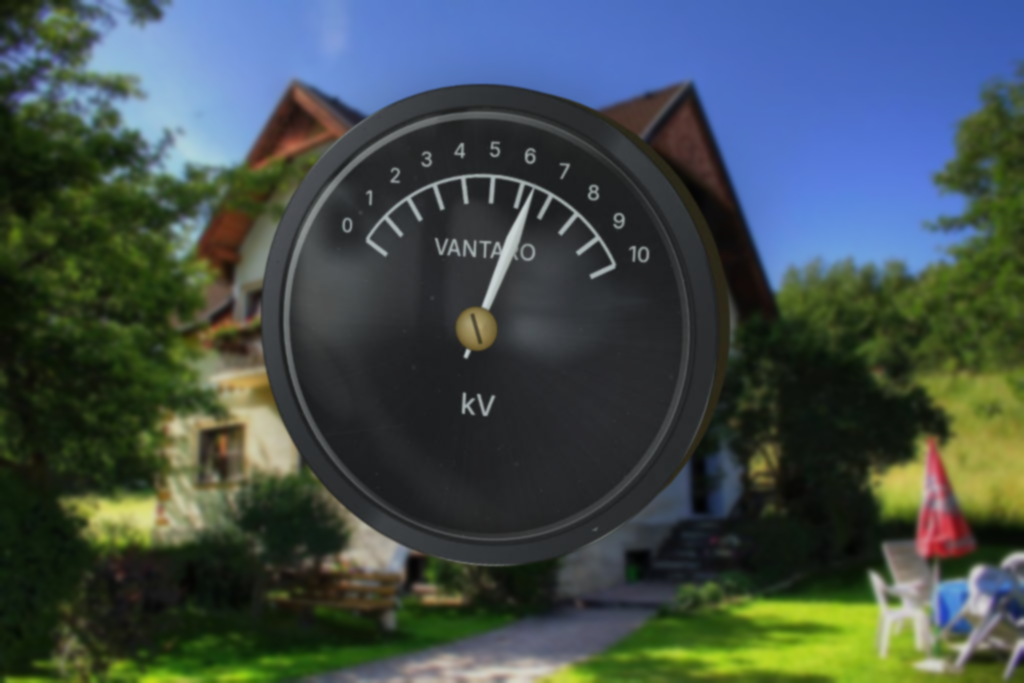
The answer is 6.5 (kV)
